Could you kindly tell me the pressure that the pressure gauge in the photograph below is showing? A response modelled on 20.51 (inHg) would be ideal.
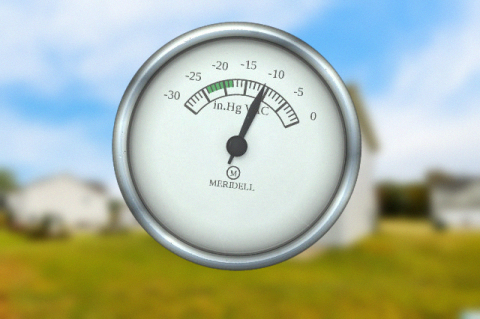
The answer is -11 (inHg)
